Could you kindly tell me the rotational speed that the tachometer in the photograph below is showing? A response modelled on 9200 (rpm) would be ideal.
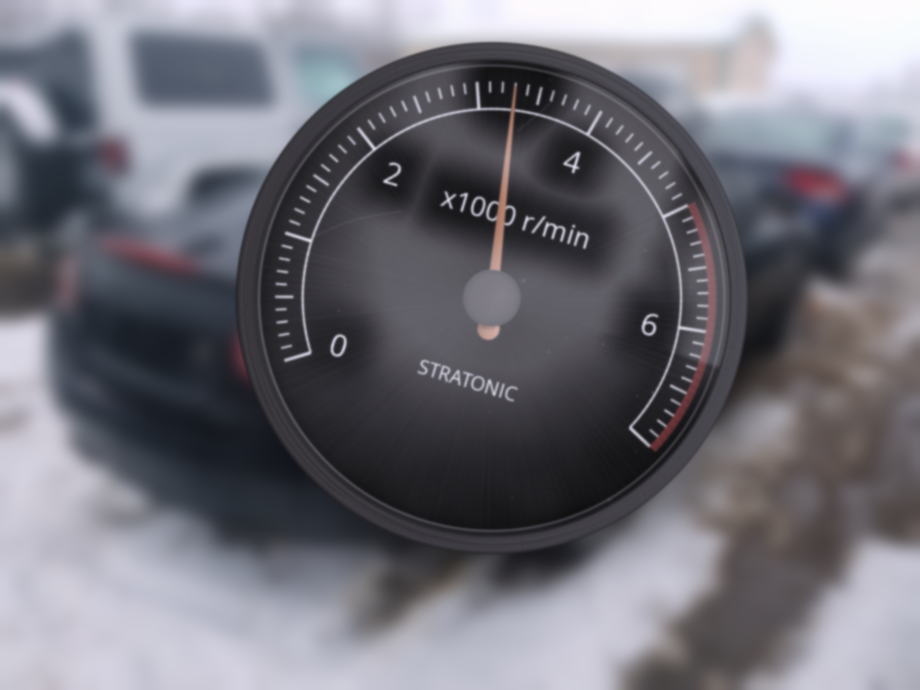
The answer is 3300 (rpm)
